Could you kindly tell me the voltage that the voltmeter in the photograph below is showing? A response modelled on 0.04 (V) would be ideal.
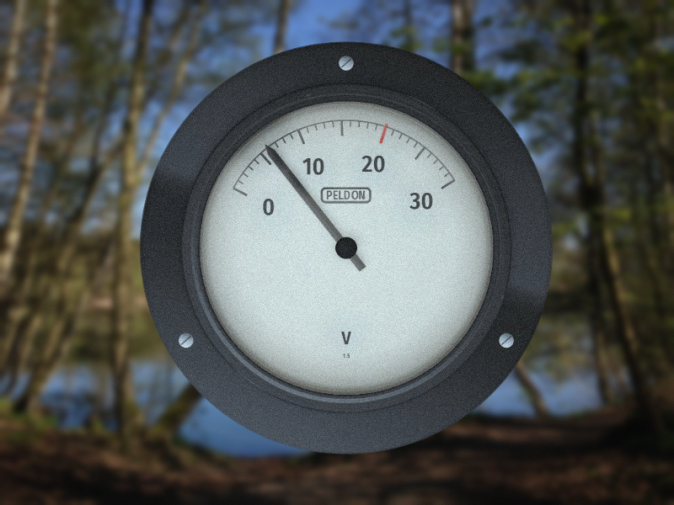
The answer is 6 (V)
